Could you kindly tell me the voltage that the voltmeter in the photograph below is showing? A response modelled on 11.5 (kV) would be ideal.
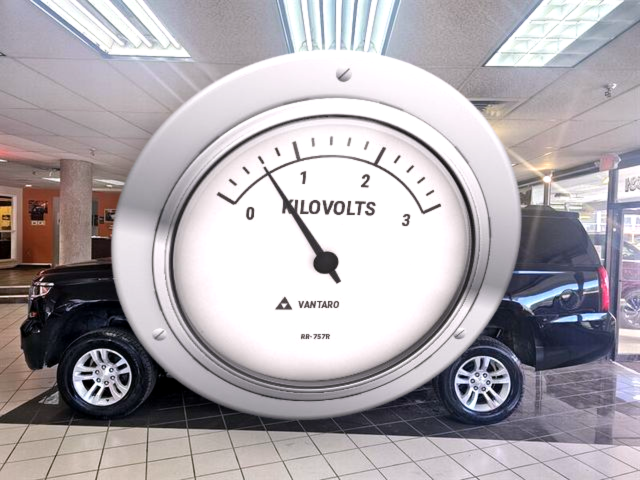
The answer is 0.6 (kV)
